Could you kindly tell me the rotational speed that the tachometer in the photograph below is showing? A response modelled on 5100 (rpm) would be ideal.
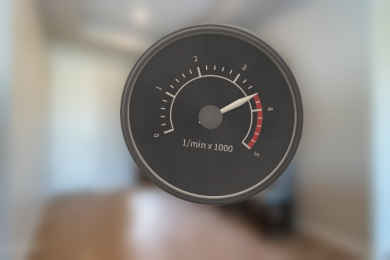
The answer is 3600 (rpm)
